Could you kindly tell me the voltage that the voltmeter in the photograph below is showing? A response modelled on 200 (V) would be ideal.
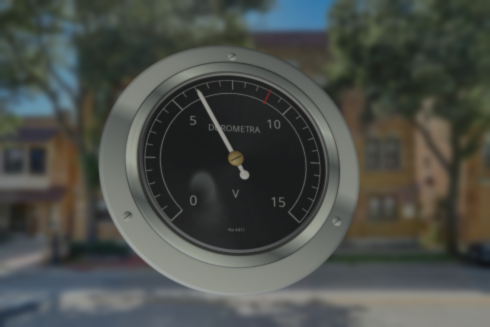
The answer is 6 (V)
